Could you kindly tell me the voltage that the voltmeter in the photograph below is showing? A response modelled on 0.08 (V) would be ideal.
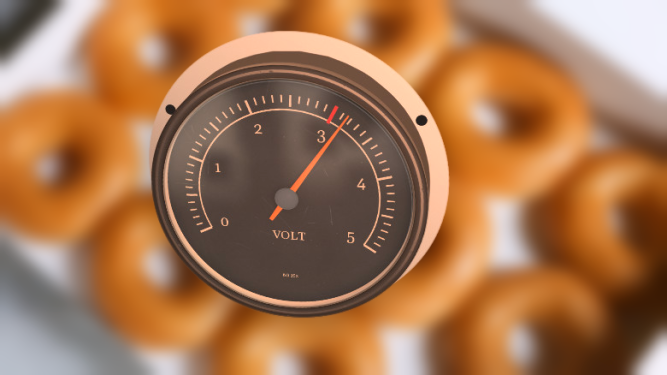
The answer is 3.15 (V)
